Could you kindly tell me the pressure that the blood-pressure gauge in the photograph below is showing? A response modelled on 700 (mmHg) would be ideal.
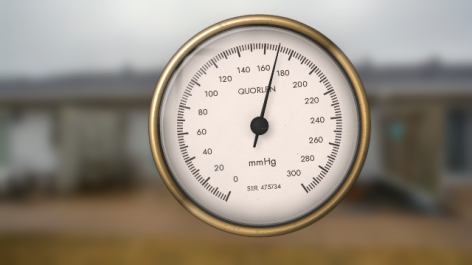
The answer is 170 (mmHg)
